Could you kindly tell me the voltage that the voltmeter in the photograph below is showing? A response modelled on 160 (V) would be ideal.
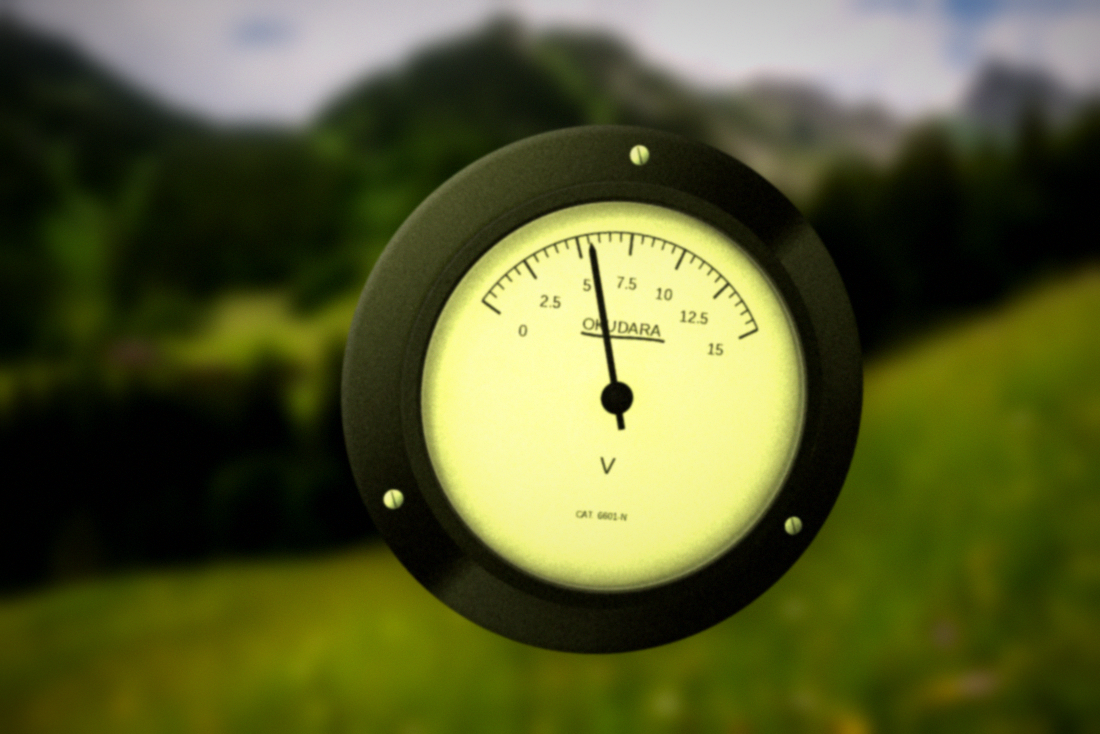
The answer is 5.5 (V)
